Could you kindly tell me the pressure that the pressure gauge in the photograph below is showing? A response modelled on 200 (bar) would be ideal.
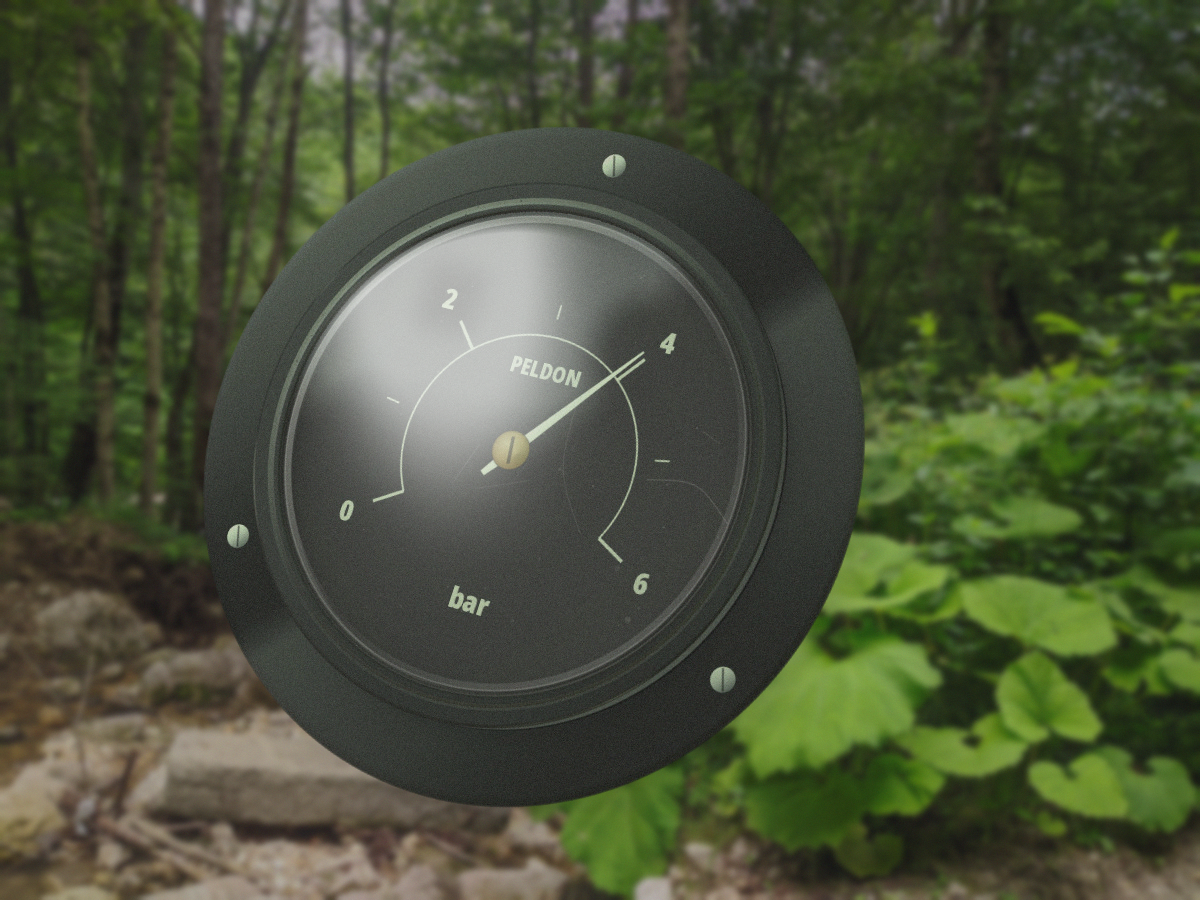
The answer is 4 (bar)
